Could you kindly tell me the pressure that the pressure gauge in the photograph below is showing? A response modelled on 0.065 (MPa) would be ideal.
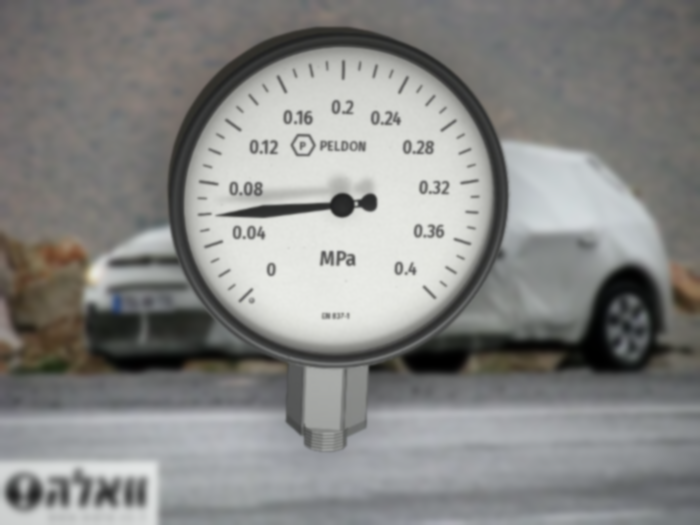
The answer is 0.06 (MPa)
